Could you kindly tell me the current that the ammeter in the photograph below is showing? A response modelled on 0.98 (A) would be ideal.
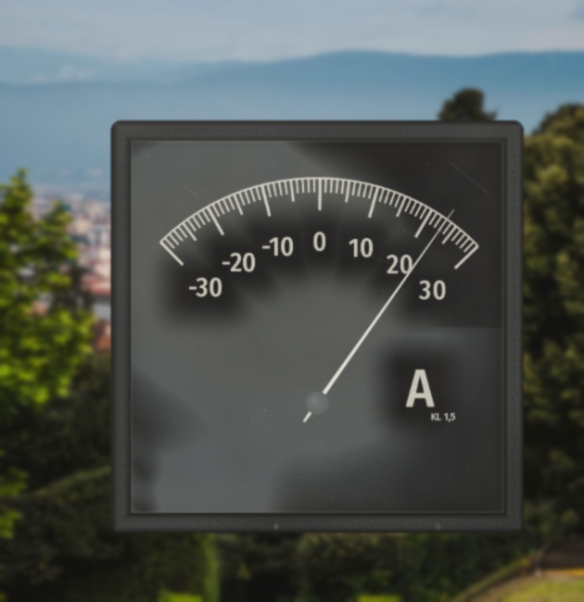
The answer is 23 (A)
